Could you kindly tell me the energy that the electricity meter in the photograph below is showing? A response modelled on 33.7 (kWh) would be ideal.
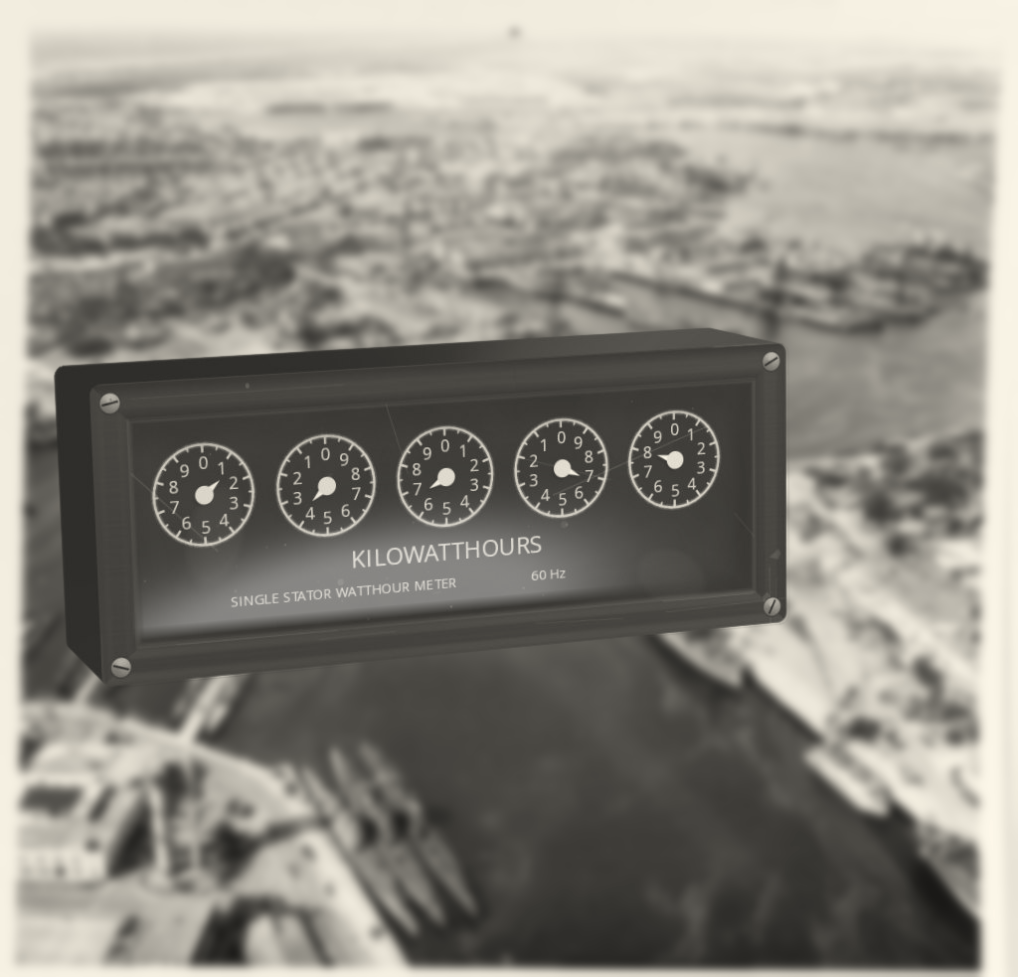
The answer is 13668 (kWh)
